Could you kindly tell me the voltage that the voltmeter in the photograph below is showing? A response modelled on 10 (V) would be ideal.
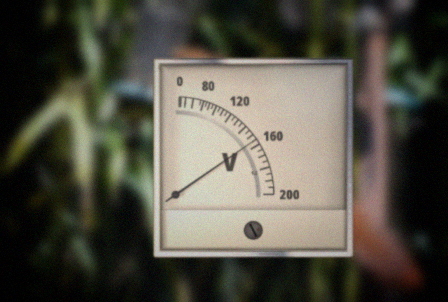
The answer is 155 (V)
